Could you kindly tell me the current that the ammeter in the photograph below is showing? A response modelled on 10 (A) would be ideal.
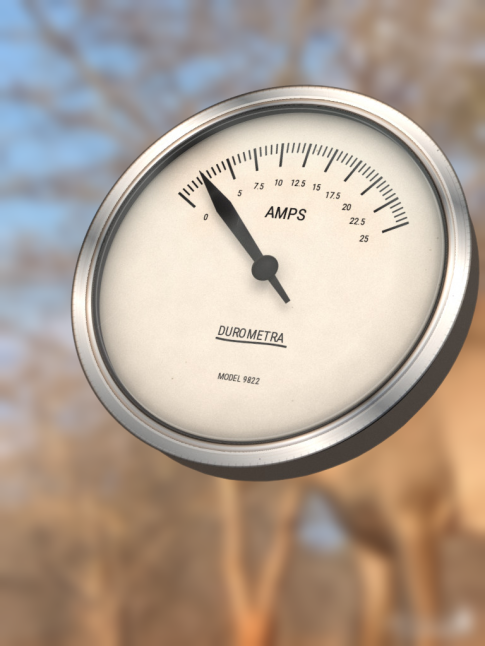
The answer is 2.5 (A)
